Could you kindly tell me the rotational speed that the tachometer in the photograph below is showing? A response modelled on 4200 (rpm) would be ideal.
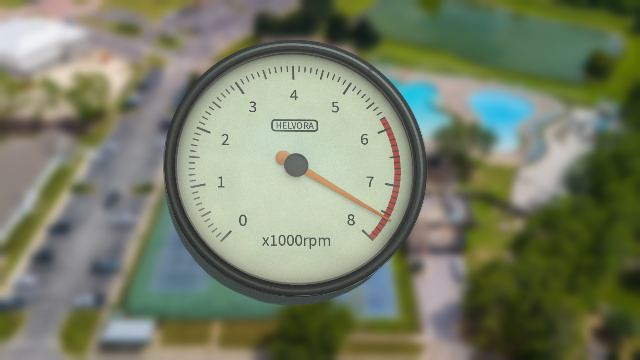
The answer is 7600 (rpm)
